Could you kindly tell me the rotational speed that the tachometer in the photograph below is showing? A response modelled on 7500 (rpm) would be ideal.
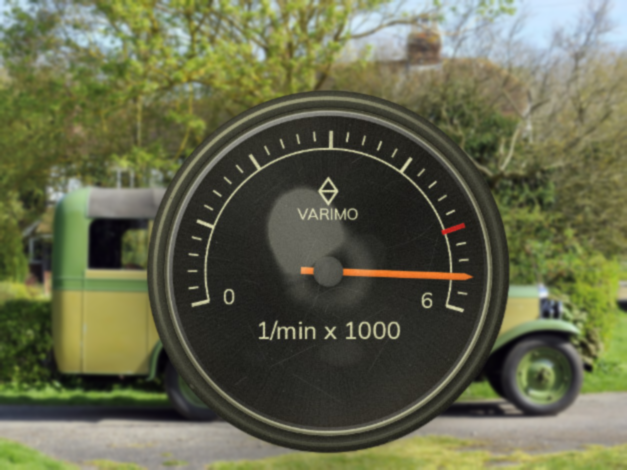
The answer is 5600 (rpm)
